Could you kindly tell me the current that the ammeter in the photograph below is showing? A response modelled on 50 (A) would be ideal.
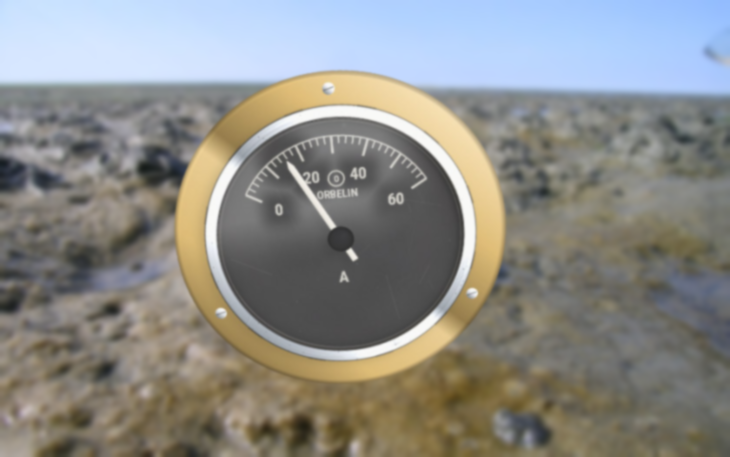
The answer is 16 (A)
